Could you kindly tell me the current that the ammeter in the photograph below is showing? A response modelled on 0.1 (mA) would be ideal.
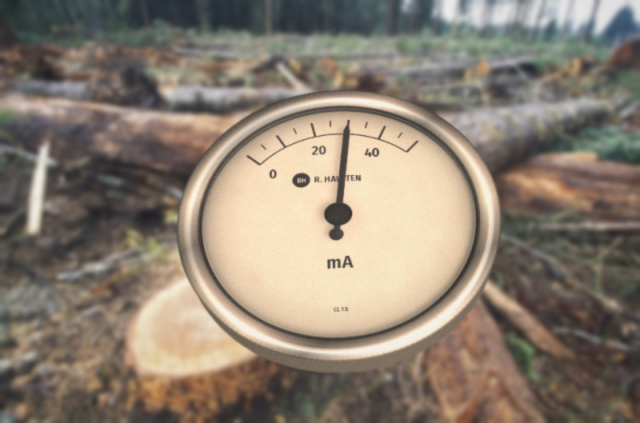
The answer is 30 (mA)
